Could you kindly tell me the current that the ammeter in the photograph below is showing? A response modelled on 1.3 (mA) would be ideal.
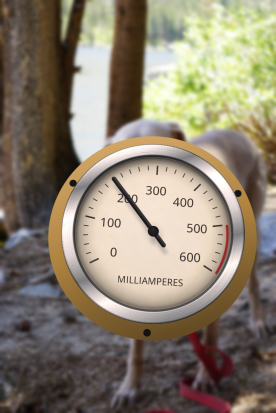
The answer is 200 (mA)
